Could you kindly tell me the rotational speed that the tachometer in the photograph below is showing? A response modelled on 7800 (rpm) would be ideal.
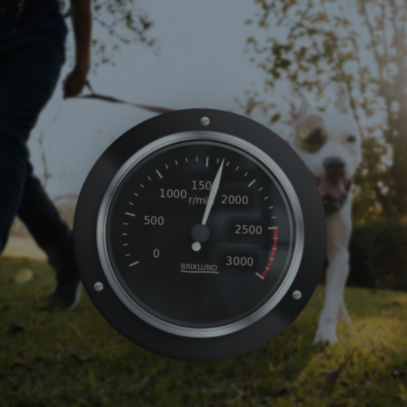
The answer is 1650 (rpm)
